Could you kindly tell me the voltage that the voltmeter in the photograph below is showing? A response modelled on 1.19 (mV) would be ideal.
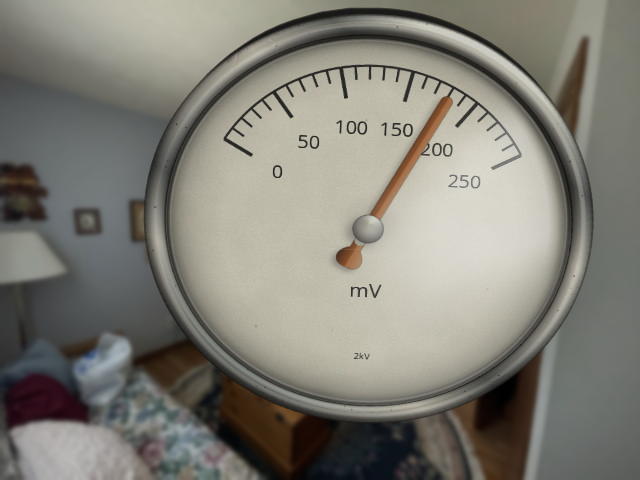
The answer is 180 (mV)
